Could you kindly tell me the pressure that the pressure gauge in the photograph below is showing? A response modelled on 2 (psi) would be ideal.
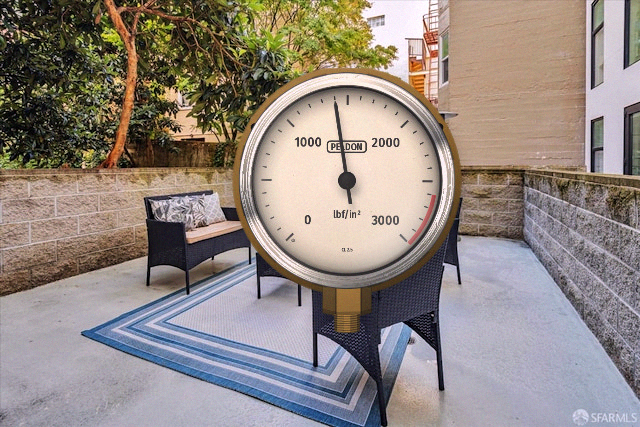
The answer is 1400 (psi)
